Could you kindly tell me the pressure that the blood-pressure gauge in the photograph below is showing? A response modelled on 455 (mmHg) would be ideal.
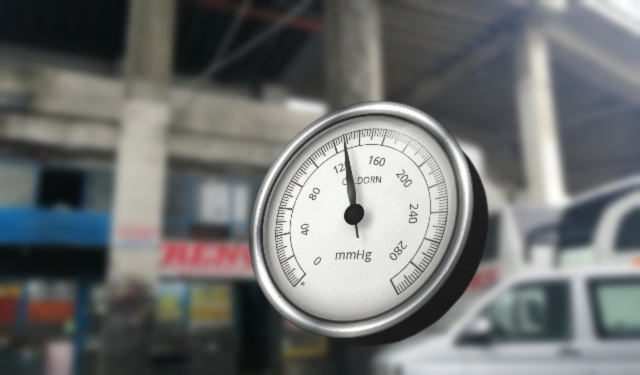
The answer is 130 (mmHg)
